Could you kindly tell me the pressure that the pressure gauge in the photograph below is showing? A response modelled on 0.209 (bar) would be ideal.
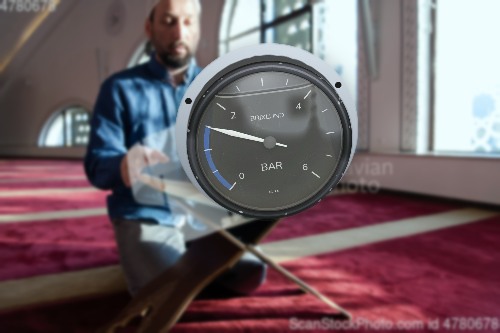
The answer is 1.5 (bar)
